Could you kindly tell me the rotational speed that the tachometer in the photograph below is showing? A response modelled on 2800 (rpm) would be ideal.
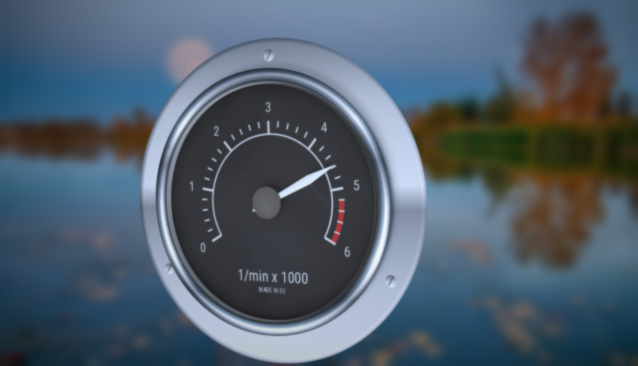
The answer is 4600 (rpm)
